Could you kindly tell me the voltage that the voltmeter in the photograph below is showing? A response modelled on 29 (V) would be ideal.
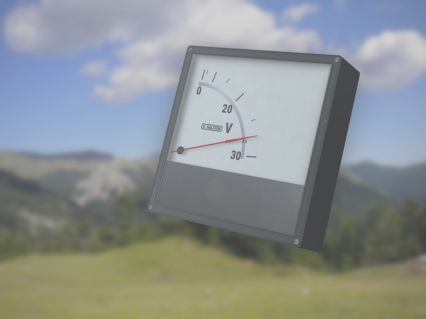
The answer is 27.5 (V)
